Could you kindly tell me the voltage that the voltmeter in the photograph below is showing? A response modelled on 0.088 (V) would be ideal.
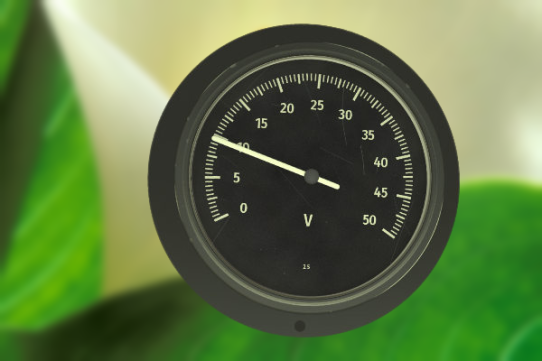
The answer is 9.5 (V)
